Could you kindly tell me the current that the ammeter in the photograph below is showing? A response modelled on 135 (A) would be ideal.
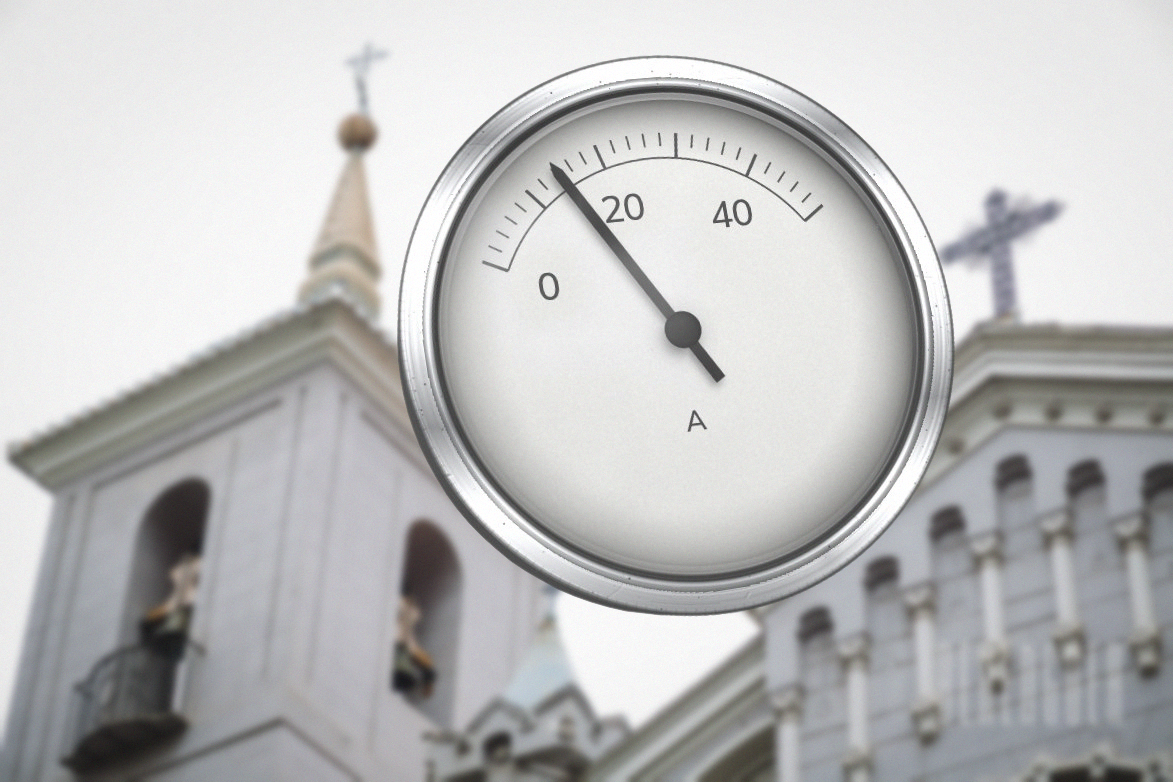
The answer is 14 (A)
